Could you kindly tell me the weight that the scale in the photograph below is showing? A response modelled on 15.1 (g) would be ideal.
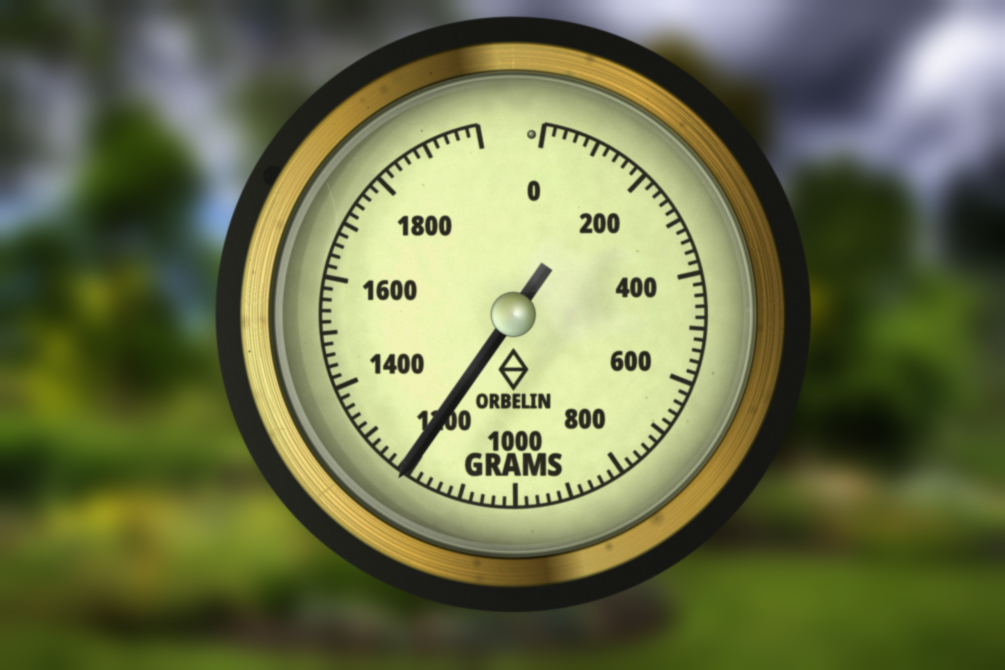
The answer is 1210 (g)
